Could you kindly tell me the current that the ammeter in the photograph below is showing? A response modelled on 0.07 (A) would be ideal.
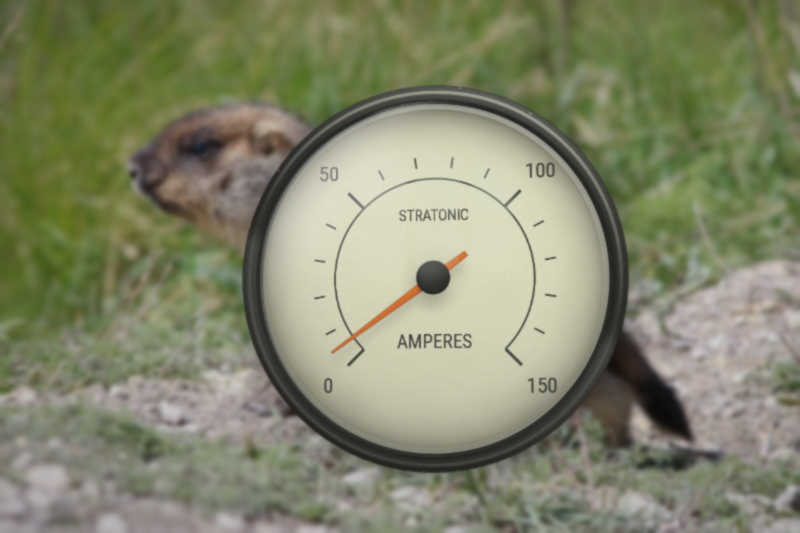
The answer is 5 (A)
